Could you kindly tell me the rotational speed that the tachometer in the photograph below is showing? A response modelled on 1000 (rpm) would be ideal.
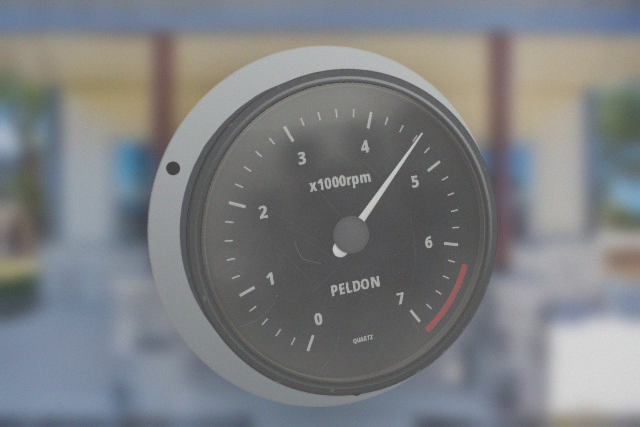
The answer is 4600 (rpm)
